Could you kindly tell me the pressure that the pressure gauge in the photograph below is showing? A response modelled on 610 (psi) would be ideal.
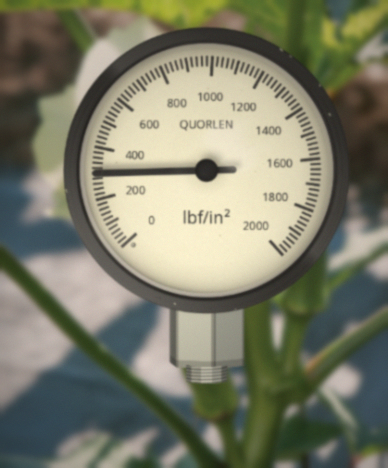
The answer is 300 (psi)
